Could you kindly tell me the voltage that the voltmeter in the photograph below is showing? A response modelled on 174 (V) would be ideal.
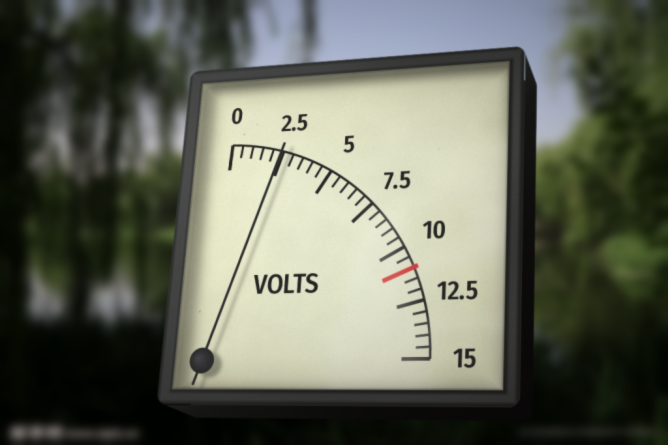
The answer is 2.5 (V)
